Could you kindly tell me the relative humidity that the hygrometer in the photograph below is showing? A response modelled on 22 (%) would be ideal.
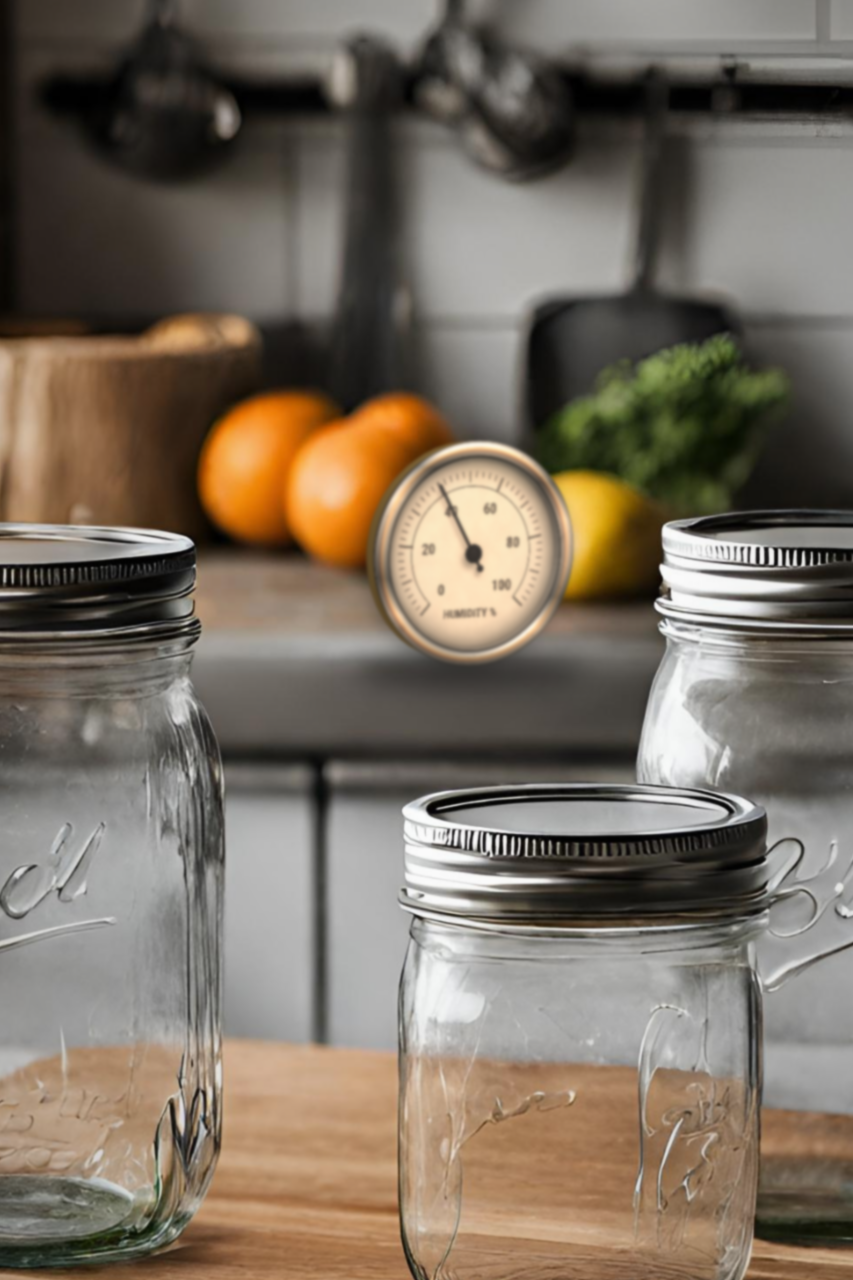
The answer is 40 (%)
